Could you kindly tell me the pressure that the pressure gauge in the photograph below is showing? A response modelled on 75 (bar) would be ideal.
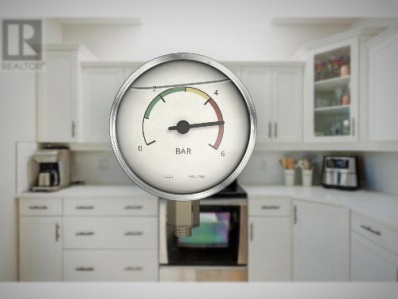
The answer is 5 (bar)
